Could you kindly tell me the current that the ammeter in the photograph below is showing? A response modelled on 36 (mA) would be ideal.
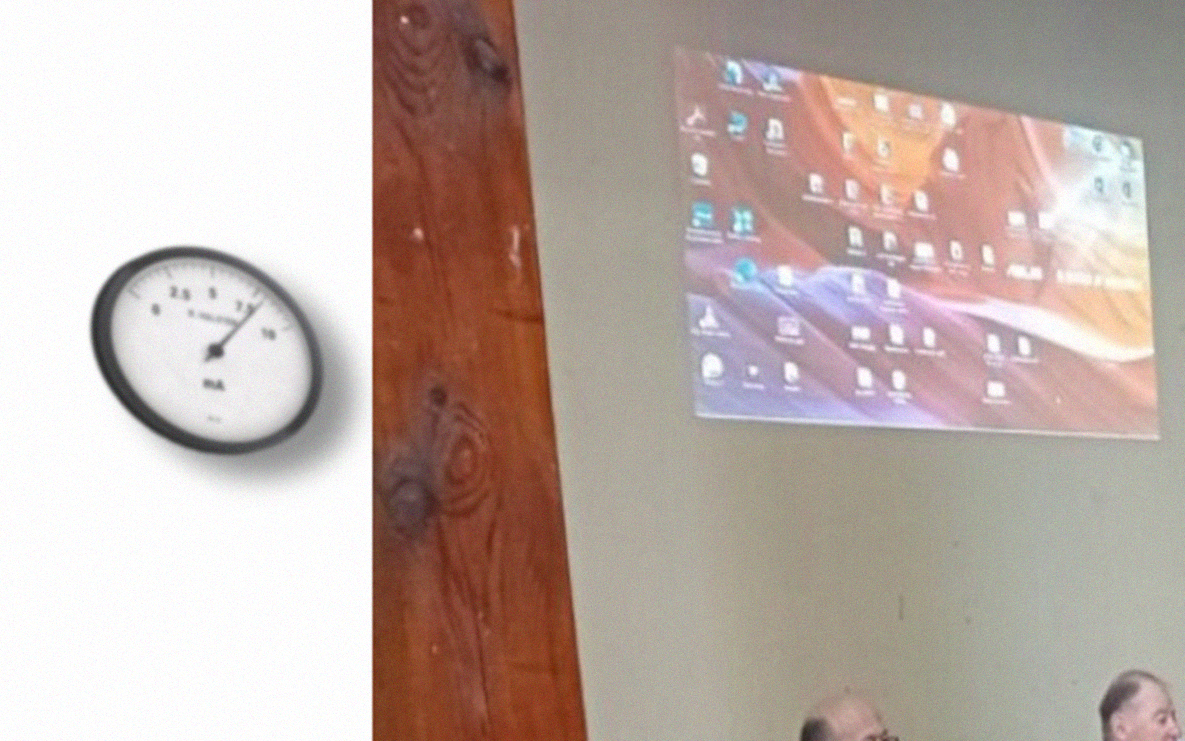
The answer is 8 (mA)
